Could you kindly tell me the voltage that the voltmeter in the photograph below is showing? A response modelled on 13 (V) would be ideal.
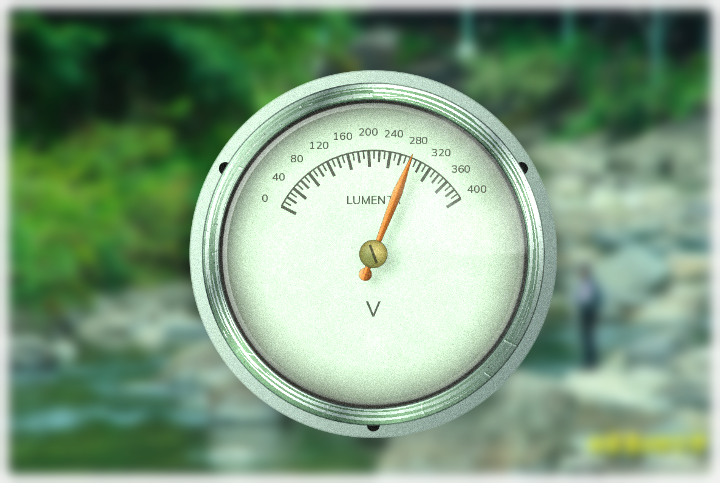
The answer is 280 (V)
